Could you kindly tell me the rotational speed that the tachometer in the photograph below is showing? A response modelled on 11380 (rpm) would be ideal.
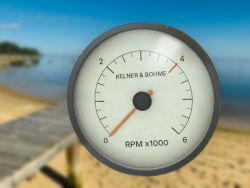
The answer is 0 (rpm)
